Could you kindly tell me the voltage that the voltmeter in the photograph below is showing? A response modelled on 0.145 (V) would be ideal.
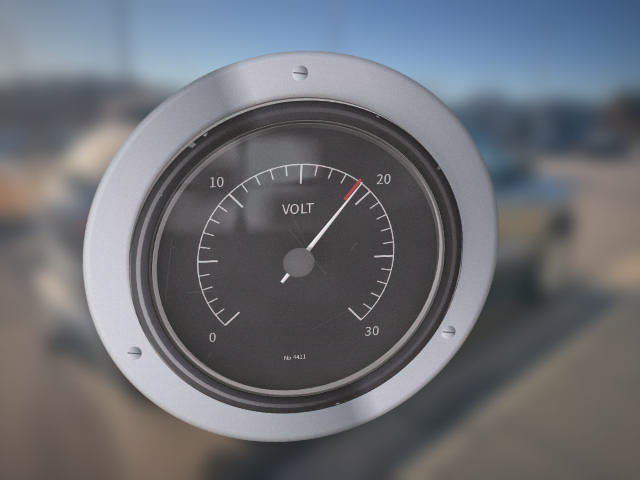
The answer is 19 (V)
